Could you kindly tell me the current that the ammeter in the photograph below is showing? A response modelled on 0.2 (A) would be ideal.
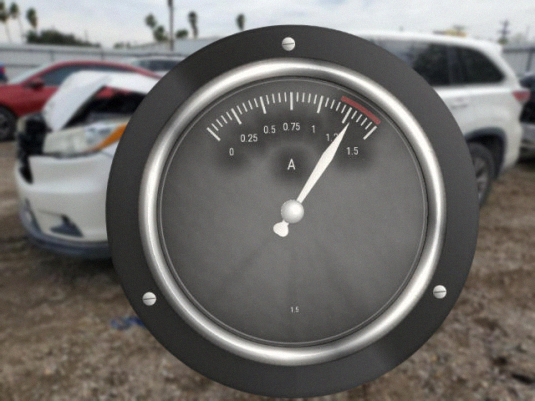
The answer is 1.3 (A)
